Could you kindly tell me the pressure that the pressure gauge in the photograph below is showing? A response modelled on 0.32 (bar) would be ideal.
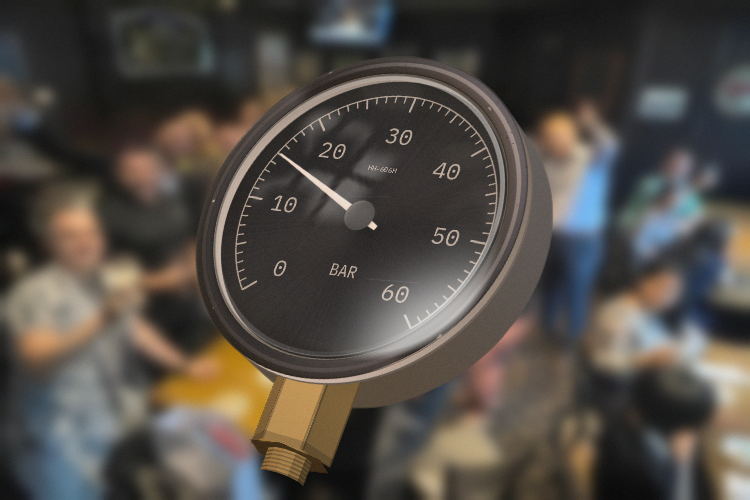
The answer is 15 (bar)
